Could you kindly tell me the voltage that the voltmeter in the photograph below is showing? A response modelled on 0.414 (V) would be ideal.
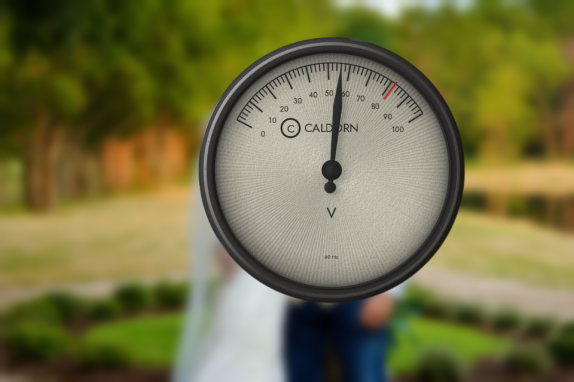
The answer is 56 (V)
